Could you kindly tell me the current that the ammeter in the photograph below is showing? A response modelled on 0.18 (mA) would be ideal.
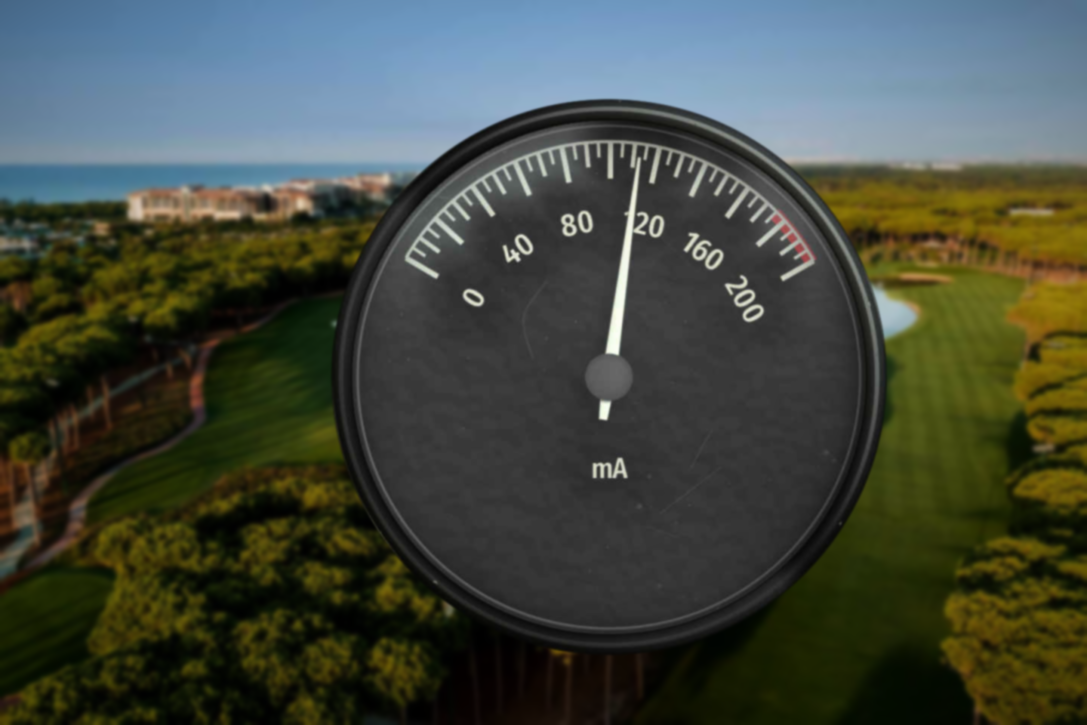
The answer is 112.5 (mA)
